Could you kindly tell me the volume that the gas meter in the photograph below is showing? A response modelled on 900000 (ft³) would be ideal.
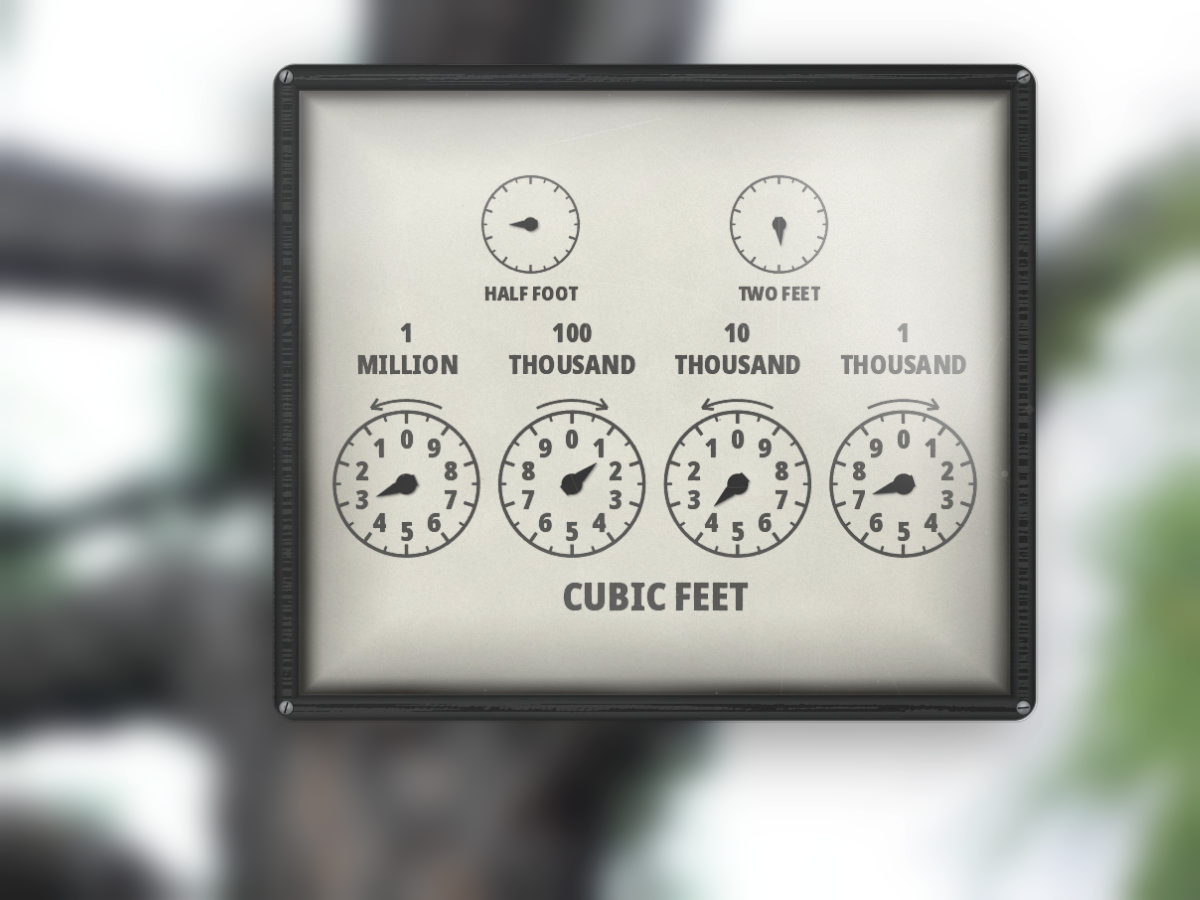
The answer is 313700 (ft³)
